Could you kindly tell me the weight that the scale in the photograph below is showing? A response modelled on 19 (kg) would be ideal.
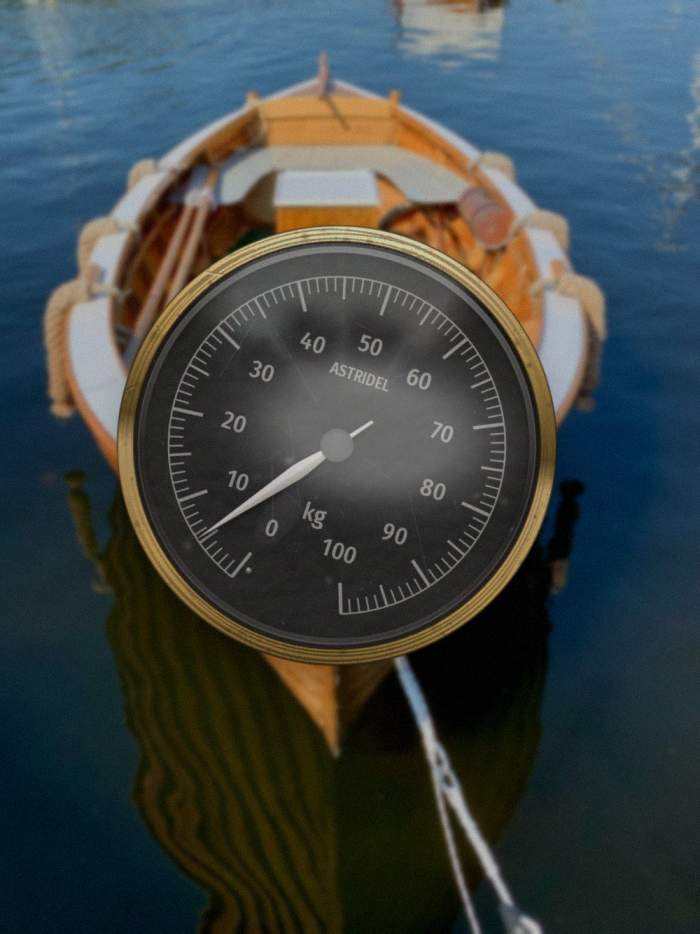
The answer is 5.5 (kg)
